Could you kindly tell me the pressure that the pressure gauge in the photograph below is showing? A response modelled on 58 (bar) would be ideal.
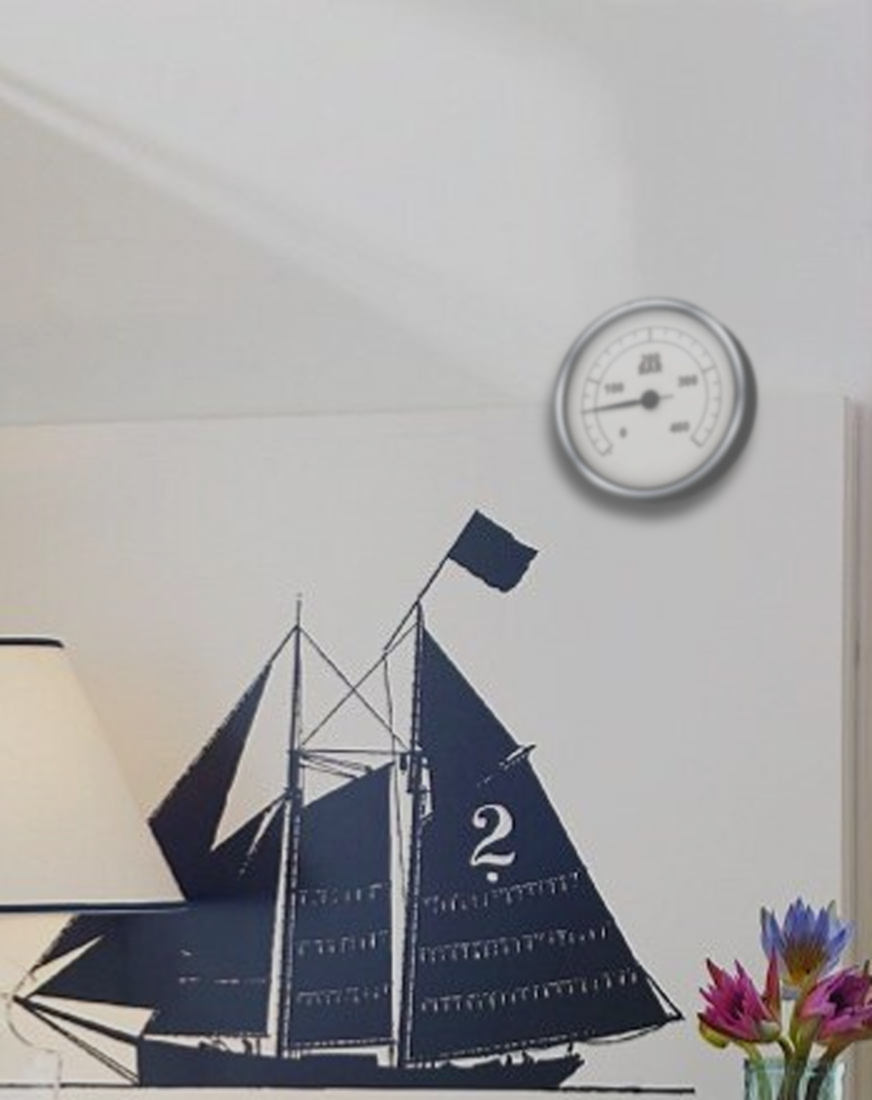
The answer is 60 (bar)
